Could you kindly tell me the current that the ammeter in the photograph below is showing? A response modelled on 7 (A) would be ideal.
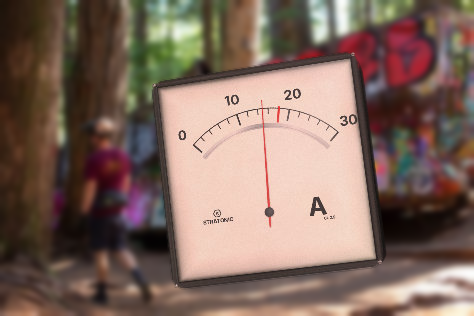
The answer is 15 (A)
